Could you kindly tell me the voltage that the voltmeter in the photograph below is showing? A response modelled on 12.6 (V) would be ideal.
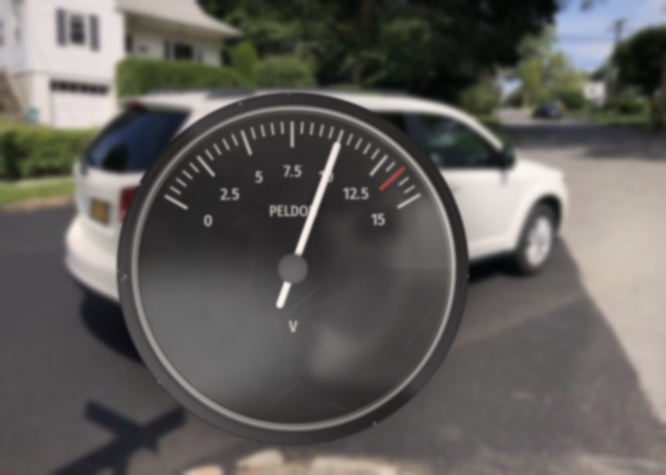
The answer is 10 (V)
